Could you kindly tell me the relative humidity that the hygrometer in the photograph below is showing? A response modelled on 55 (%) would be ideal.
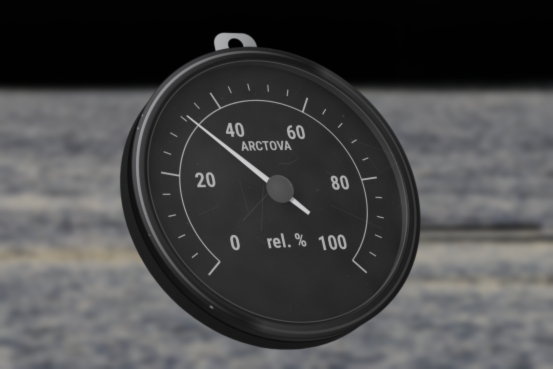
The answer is 32 (%)
